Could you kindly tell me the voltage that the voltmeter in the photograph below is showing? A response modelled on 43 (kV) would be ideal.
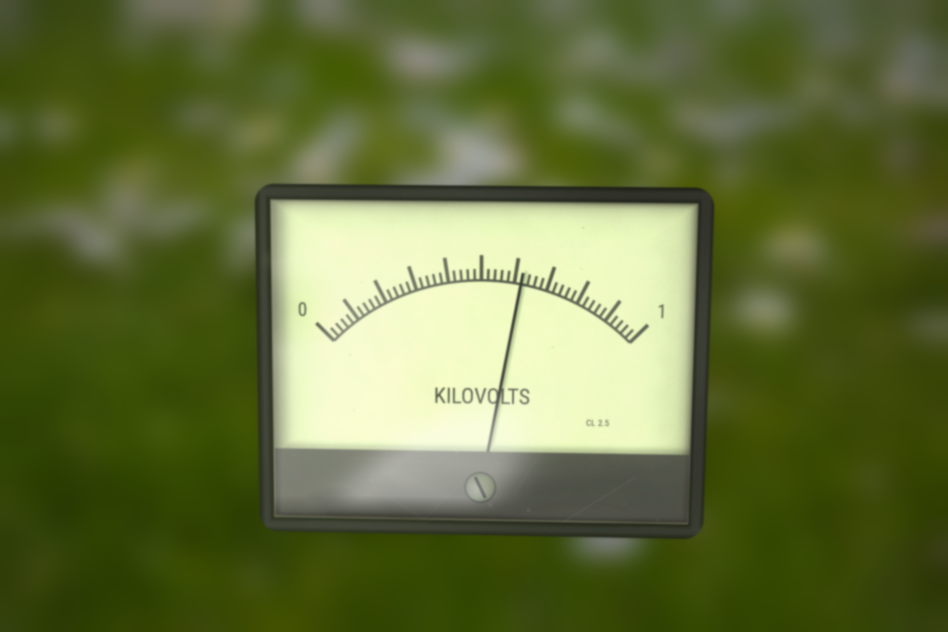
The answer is 0.62 (kV)
